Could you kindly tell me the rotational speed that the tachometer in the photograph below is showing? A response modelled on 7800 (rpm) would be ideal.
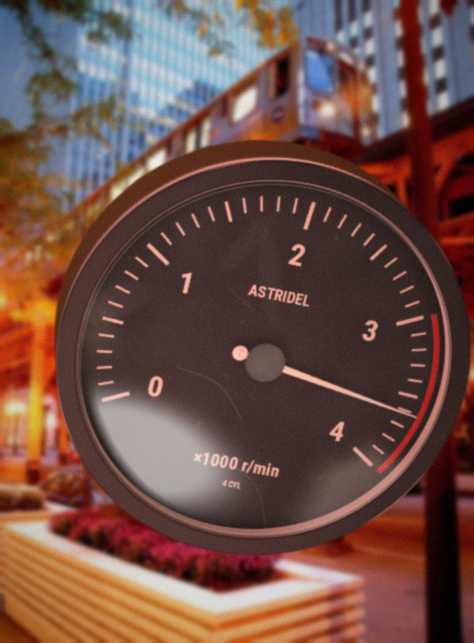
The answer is 3600 (rpm)
